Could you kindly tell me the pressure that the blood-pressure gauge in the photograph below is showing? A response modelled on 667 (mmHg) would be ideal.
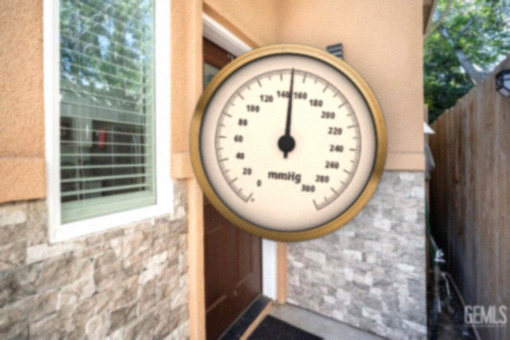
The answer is 150 (mmHg)
